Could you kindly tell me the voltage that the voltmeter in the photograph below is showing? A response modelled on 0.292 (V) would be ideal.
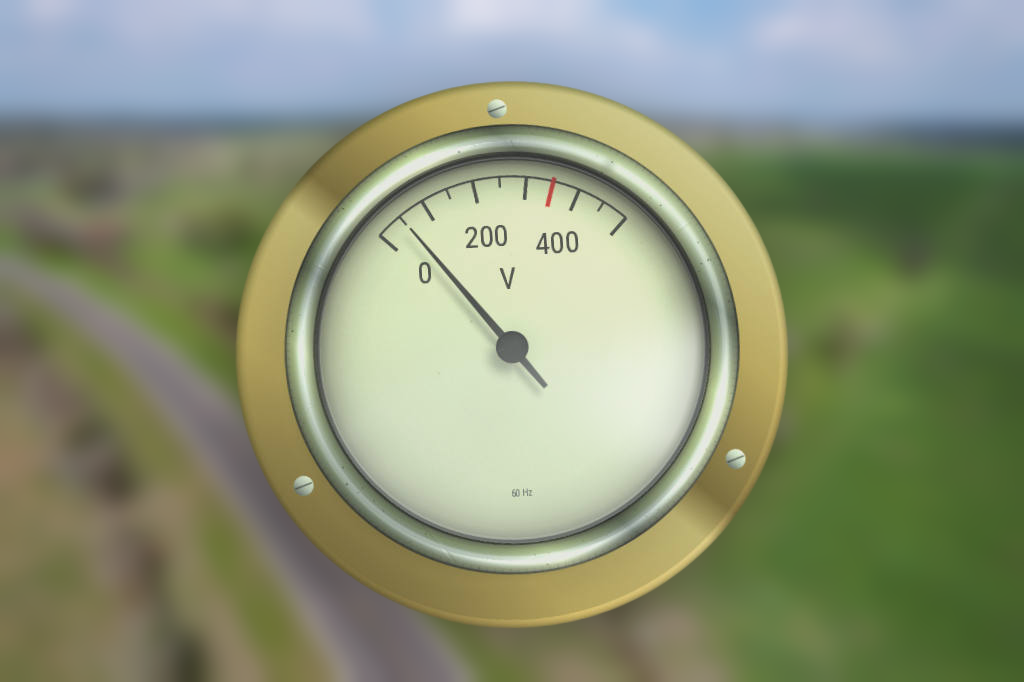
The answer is 50 (V)
